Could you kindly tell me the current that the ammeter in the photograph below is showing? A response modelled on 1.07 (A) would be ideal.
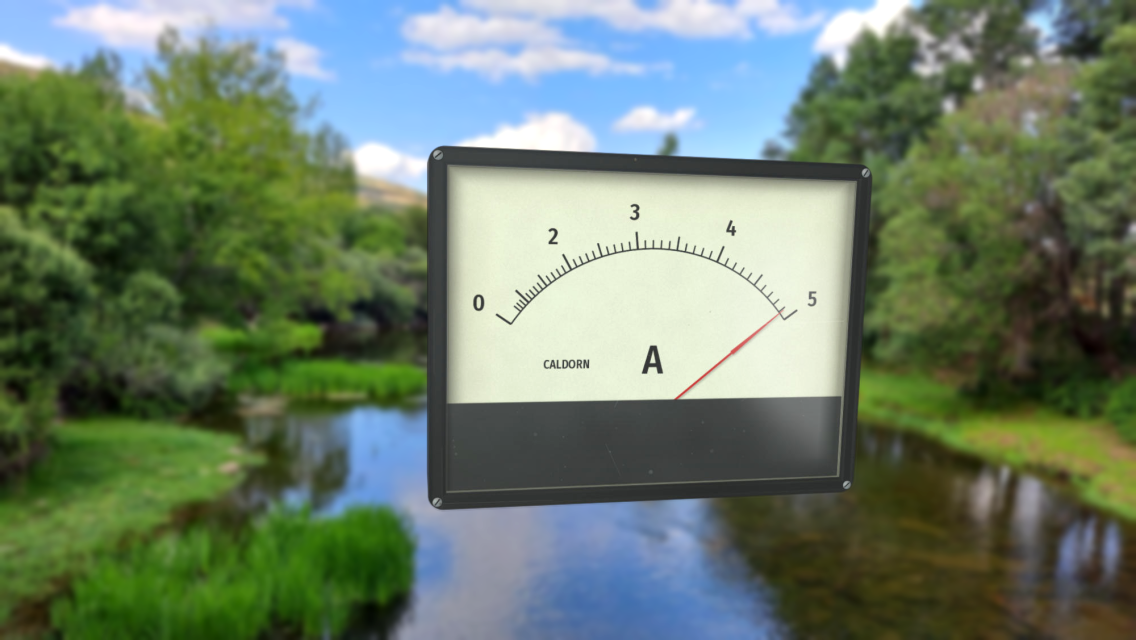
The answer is 4.9 (A)
